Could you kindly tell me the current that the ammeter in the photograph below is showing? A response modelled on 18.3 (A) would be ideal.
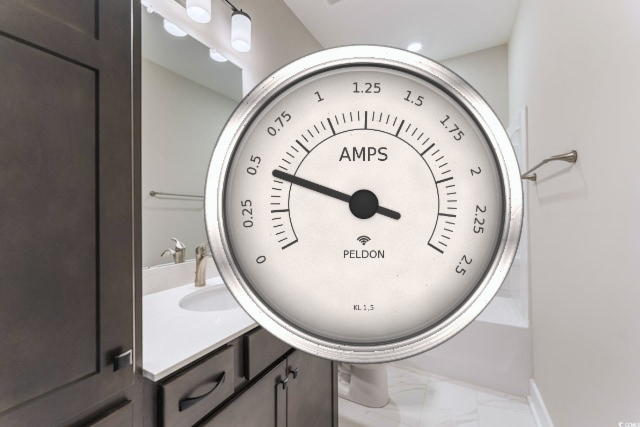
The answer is 0.5 (A)
